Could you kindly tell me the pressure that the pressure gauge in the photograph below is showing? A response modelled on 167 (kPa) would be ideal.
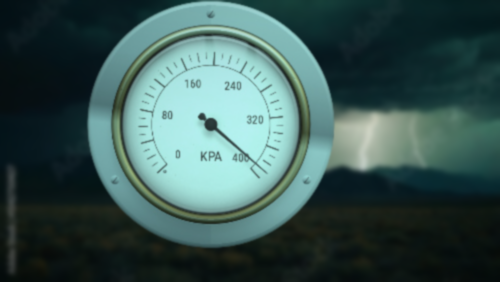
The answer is 390 (kPa)
